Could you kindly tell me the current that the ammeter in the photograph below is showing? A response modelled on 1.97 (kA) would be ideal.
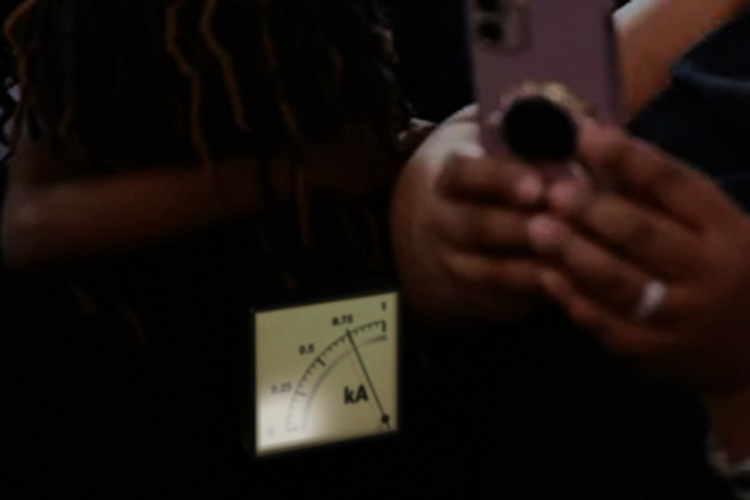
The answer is 0.75 (kA)
